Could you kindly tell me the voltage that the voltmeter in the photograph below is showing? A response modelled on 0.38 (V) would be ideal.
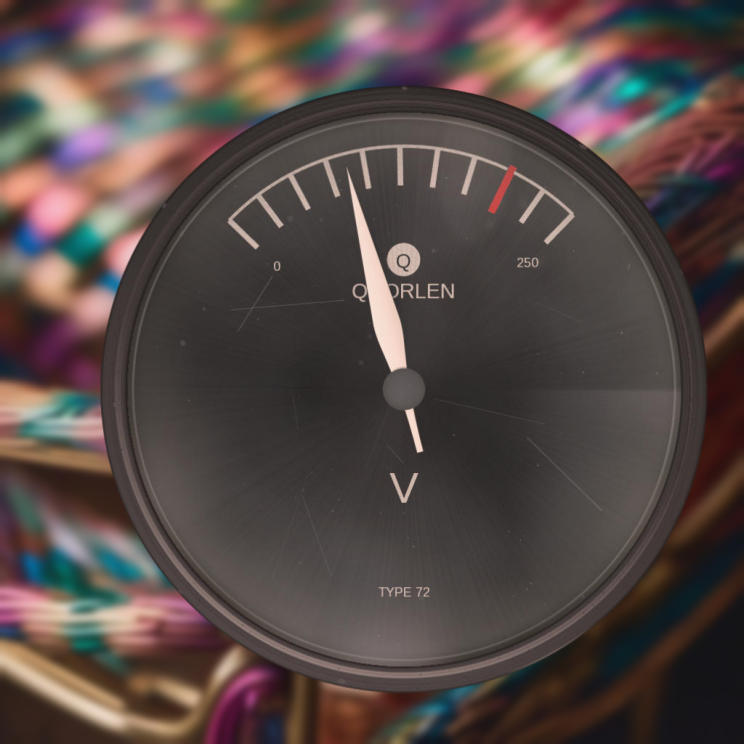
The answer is 87.5 (V)
